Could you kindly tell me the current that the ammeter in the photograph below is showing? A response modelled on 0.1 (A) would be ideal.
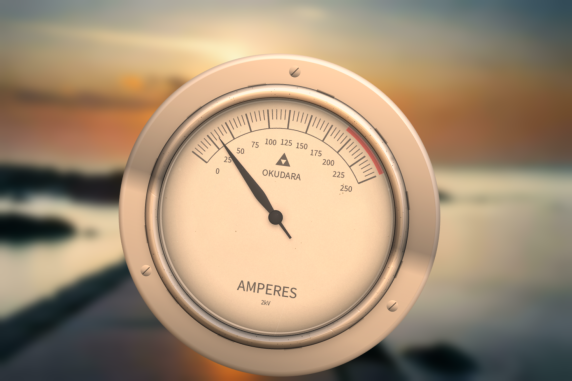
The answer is 35 (A)
